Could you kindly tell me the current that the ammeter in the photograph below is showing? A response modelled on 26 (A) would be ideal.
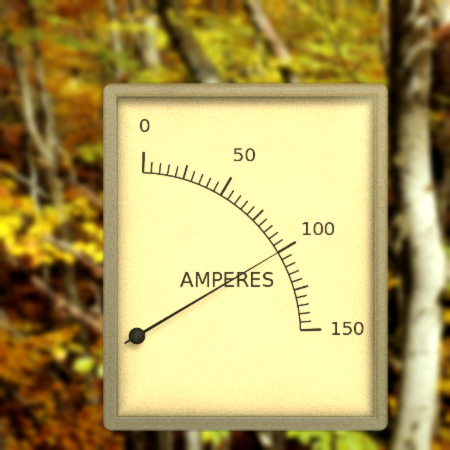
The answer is 100 (A)
